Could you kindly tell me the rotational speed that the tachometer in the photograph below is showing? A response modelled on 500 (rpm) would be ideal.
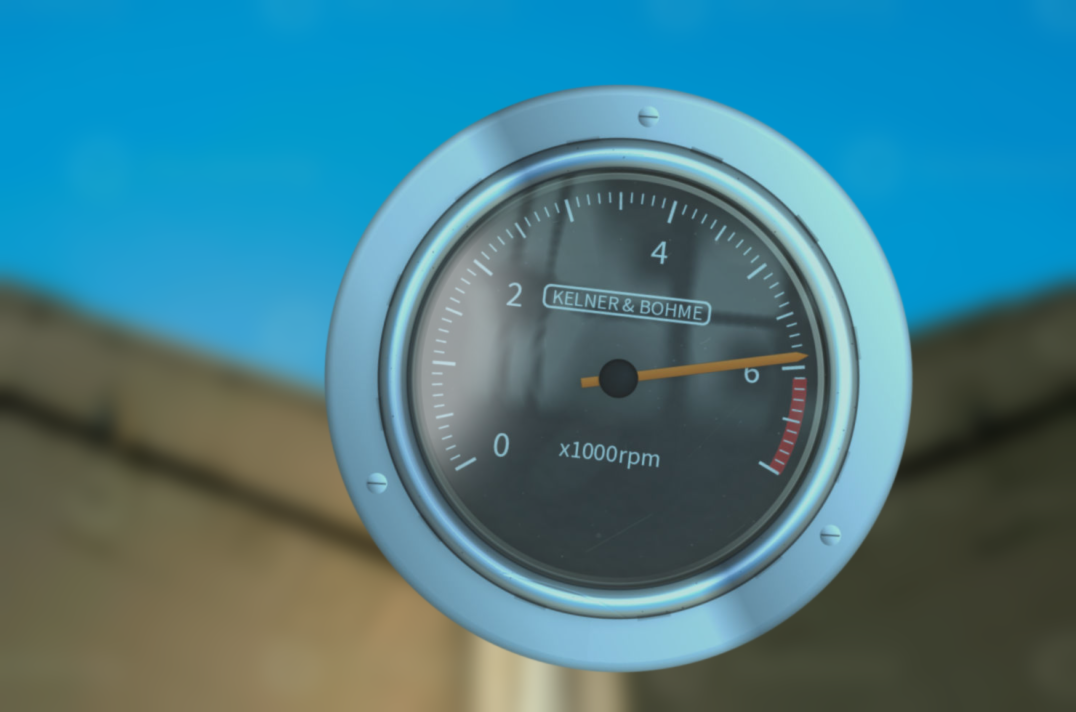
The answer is 5900 (rpm)
